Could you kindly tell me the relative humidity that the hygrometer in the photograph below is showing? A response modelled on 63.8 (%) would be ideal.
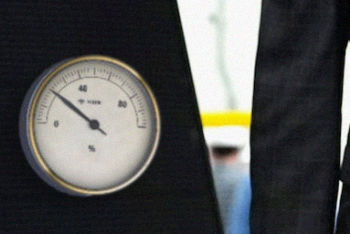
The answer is 20 (%)
